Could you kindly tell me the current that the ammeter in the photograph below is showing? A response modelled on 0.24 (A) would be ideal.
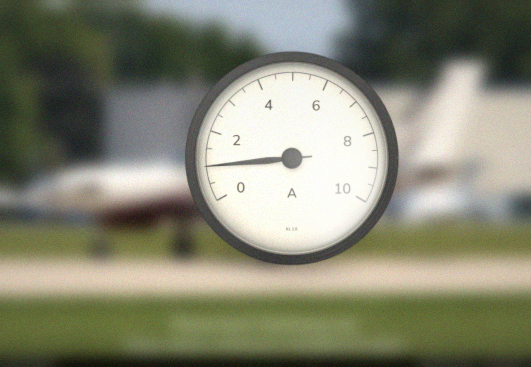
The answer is 1 (A)
